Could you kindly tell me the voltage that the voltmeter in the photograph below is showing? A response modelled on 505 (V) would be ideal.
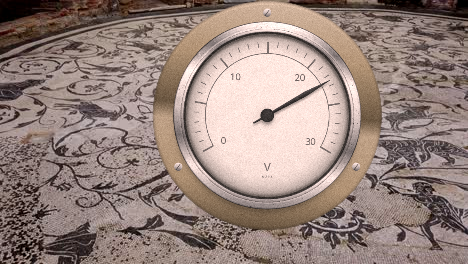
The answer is 22.5 (V)
